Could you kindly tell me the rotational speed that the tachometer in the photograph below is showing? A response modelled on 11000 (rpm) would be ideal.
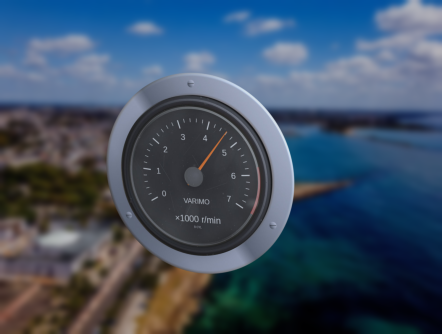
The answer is 4600 (rpm)
